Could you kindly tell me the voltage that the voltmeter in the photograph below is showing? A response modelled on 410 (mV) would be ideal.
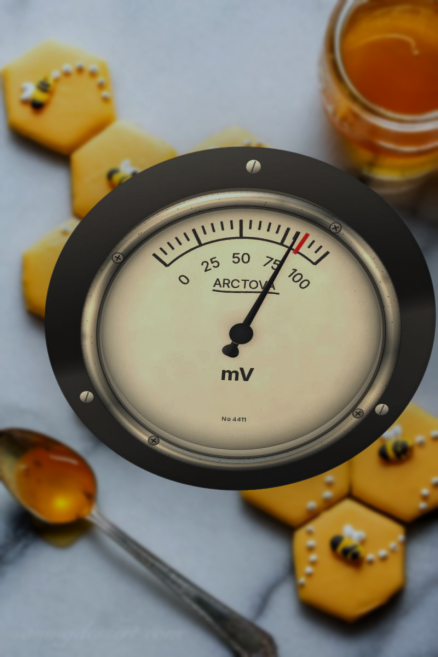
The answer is 80 (mV)
